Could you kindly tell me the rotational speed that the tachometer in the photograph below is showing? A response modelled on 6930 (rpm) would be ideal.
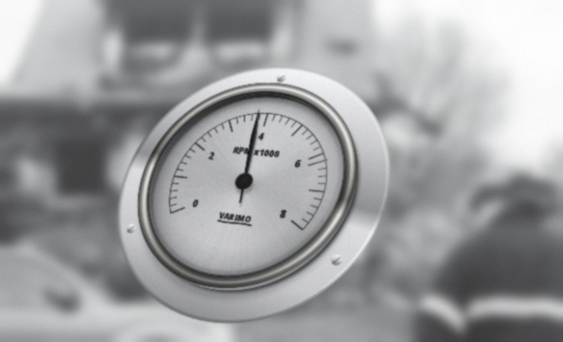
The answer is 3800 (rpm)
